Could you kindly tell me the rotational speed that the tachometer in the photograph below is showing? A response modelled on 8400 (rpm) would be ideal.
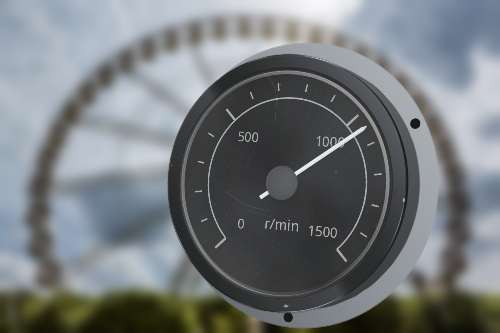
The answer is 1050 (rpm)
